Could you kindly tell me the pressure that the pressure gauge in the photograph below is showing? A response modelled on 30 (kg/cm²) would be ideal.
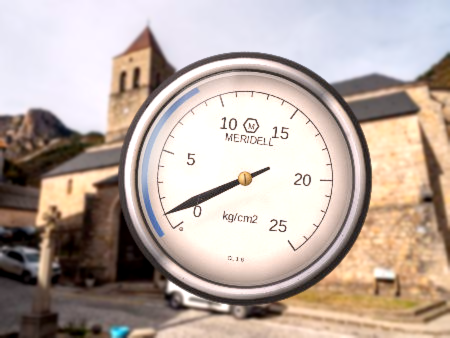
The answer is 1 (kg/cm²)
